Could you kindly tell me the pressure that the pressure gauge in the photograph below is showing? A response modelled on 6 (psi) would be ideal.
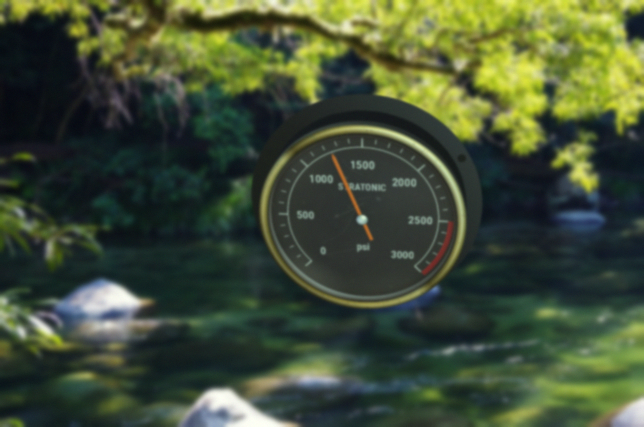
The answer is 1250 (psi)
